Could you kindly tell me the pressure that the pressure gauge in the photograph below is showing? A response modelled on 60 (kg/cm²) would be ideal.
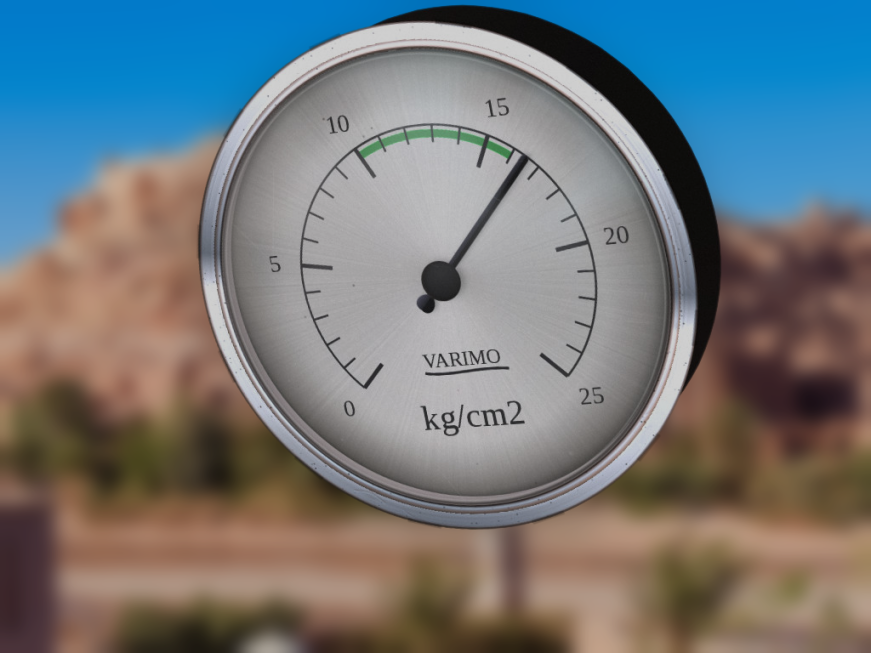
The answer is 16.5 (kg/cm²)
